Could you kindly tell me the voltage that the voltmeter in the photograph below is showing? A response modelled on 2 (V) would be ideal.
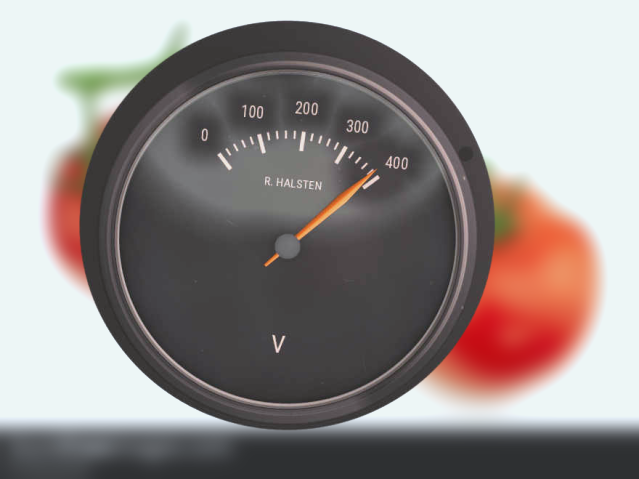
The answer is 380 (V)
